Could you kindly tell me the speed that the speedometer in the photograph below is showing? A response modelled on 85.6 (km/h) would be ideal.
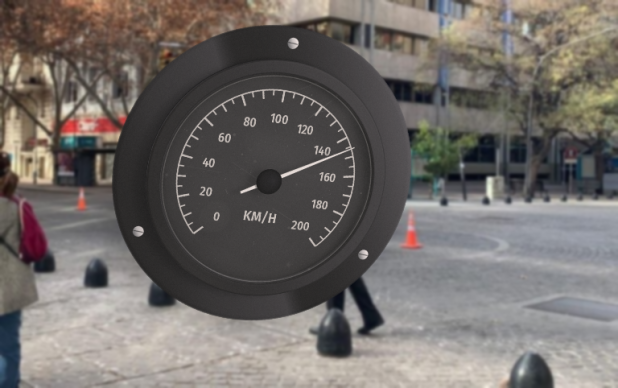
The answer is 145 (km/h)
